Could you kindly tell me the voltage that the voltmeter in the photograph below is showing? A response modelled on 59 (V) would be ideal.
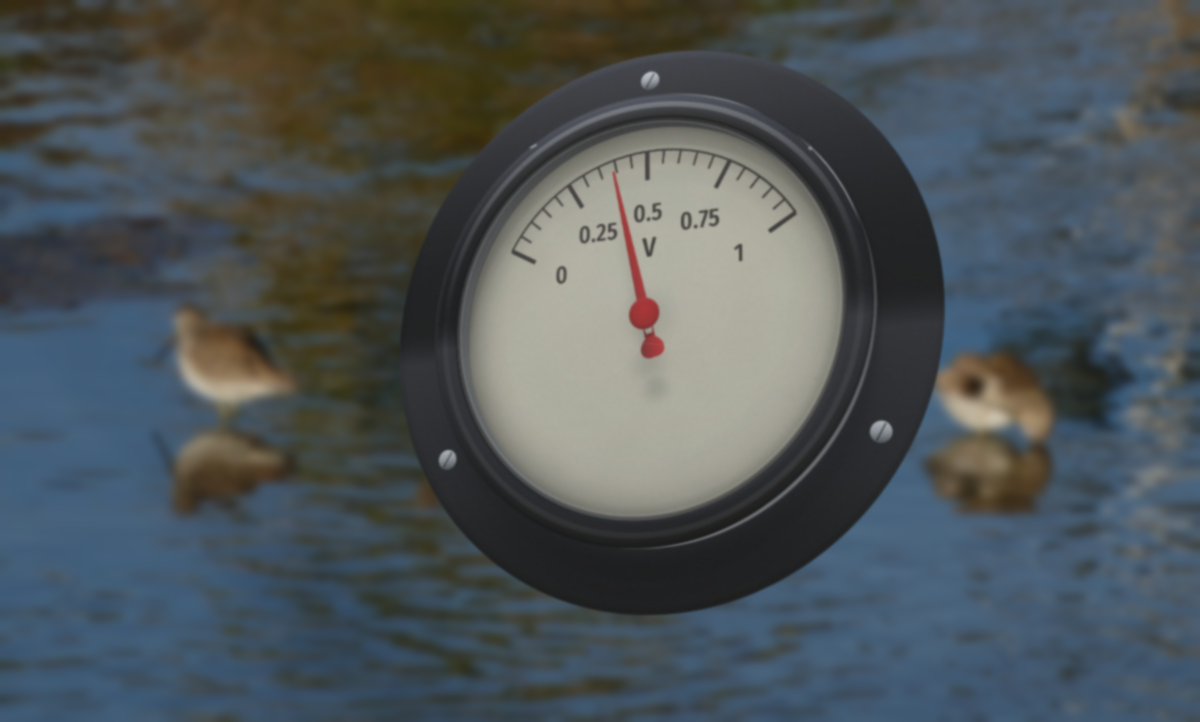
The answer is 0.4 (V)
